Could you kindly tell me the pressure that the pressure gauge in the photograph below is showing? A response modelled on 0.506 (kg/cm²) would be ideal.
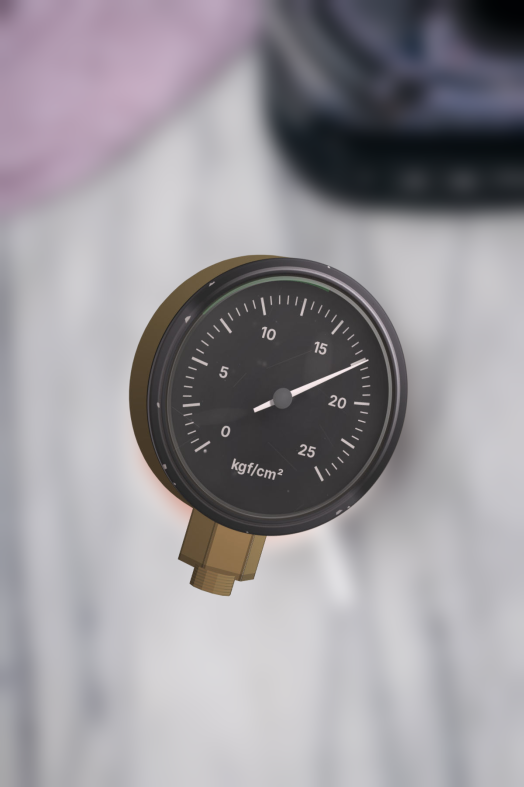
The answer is 17.5 (kg/cm²)
